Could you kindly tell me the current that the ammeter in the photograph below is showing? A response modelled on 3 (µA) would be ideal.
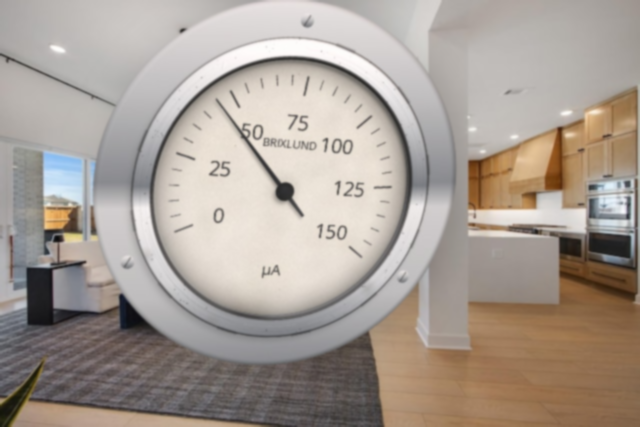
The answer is 45 (µA)
